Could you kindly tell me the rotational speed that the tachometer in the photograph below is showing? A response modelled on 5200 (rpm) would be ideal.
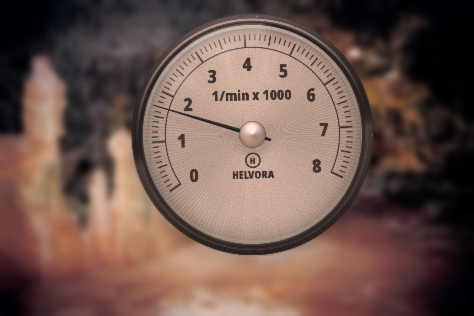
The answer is 1700 (rpm)
